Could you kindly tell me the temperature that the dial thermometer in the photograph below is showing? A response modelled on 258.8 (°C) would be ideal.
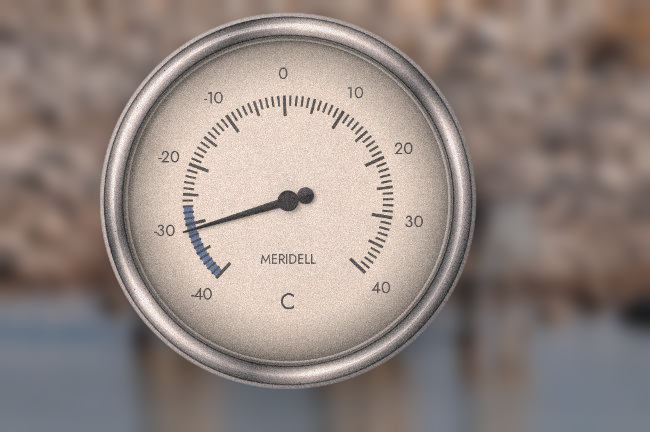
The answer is -31 (°C)
